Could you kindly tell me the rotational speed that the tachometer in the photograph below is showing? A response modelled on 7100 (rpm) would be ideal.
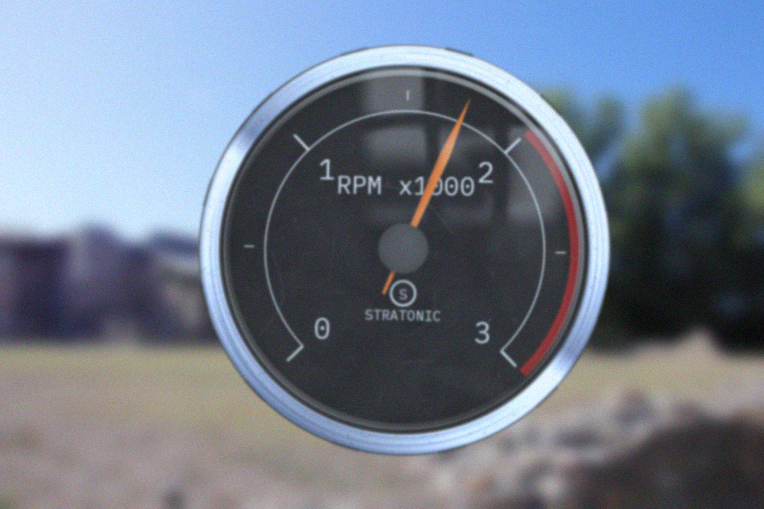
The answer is 1750 (rpm)
